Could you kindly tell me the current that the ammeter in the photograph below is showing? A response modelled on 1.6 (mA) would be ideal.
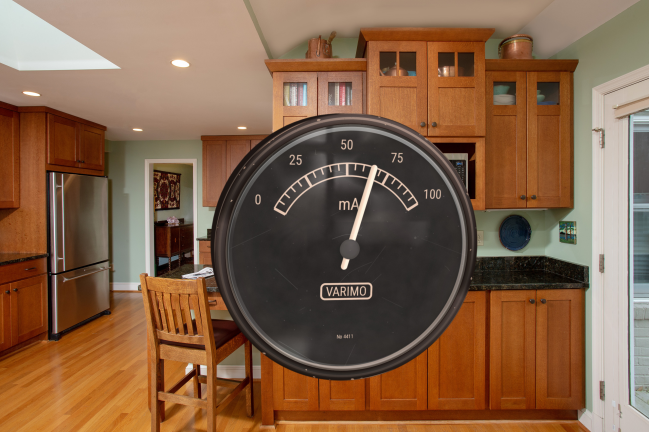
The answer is 65 (mA)
